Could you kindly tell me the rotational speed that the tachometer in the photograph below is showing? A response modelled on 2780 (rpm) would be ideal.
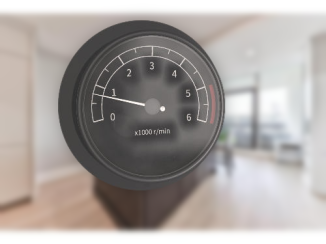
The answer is 750 (rpm)
